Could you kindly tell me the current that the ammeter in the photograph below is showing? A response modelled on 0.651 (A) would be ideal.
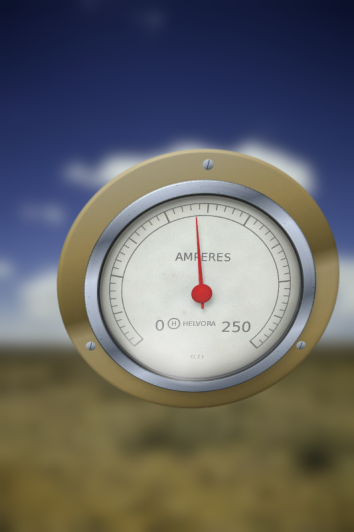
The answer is 117.5 (A)
